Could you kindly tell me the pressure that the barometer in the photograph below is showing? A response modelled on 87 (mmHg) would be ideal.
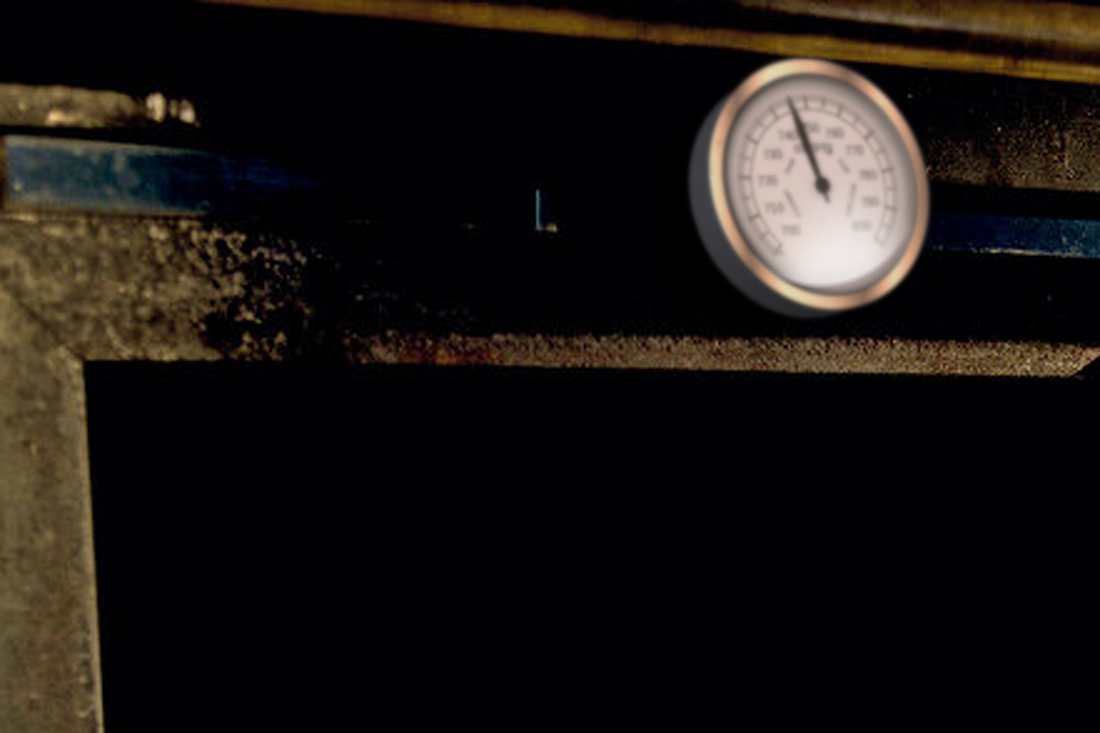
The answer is 745 (mmHg)
